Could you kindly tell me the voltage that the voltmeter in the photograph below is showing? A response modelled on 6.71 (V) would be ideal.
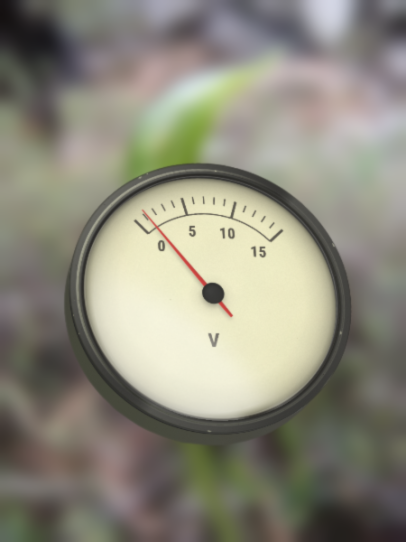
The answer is 1 (V)
